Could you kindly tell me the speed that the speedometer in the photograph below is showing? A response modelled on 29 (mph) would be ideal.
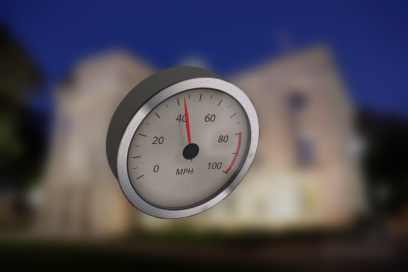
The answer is 42.5 (mph)
